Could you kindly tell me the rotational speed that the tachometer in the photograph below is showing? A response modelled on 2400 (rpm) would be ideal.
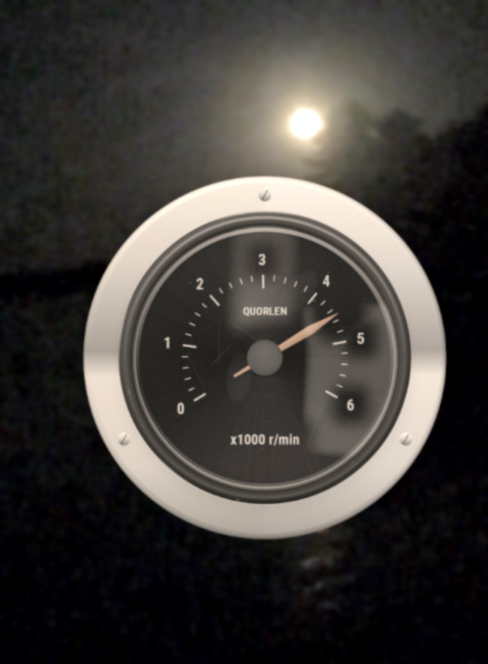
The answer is 4500 (rpm)
